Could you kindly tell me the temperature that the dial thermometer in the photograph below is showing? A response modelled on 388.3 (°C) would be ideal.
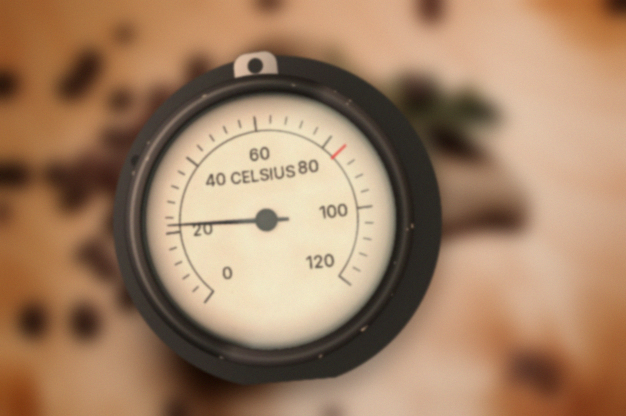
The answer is 22 (°C)
